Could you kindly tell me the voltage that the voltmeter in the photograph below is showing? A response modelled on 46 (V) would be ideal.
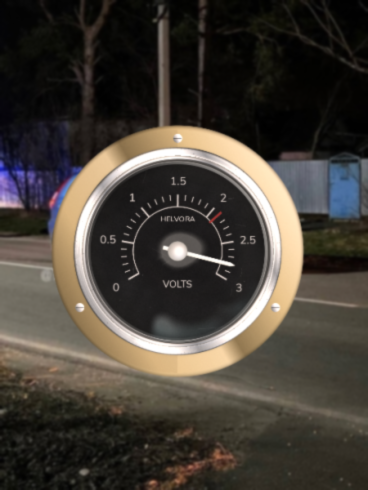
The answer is 2.8 (V)
